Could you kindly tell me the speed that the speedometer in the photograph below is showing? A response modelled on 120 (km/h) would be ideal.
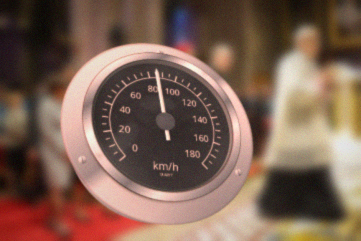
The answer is 85 (km/h)
